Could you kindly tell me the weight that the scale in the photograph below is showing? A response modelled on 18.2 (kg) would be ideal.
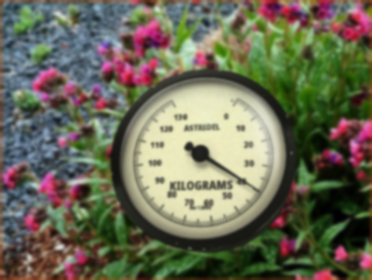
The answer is 40 (kg)
